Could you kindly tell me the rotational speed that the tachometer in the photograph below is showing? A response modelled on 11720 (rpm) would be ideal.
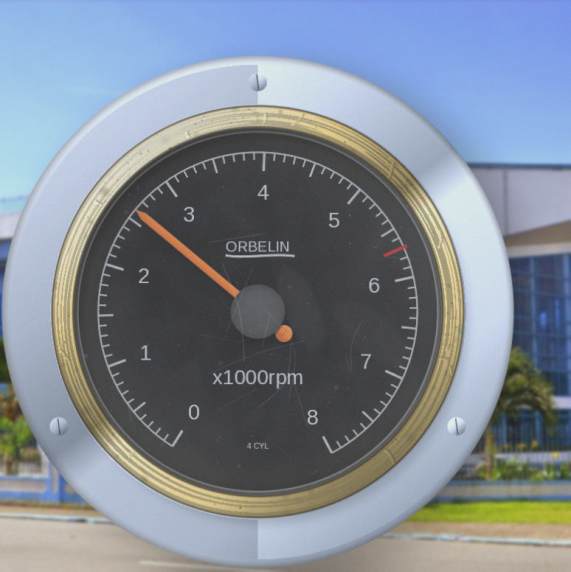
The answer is 2600 (rpm)
